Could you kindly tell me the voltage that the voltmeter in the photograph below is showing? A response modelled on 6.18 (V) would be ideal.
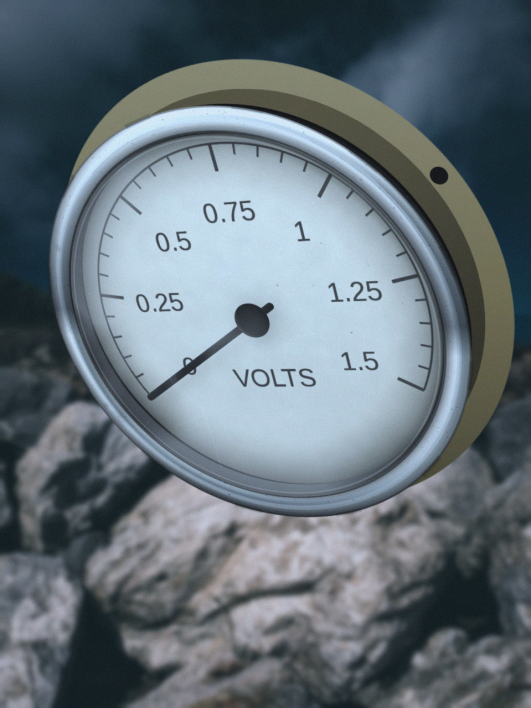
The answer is 0 (V)
